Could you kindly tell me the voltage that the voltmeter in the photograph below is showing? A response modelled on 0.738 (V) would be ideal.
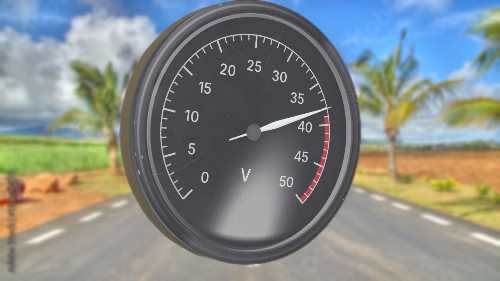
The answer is 38 (V)
